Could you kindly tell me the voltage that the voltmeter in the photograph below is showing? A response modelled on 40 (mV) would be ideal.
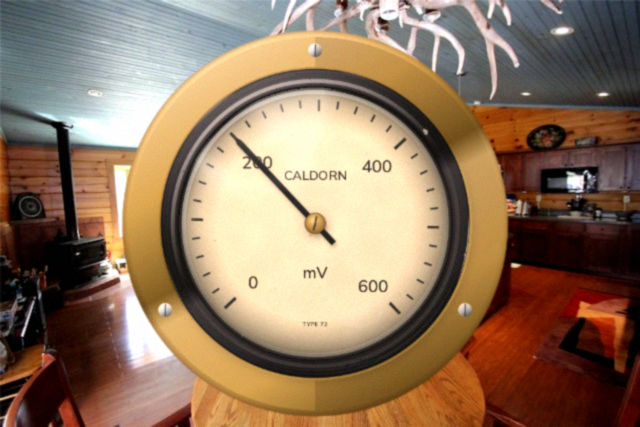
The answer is 200 (mV)
